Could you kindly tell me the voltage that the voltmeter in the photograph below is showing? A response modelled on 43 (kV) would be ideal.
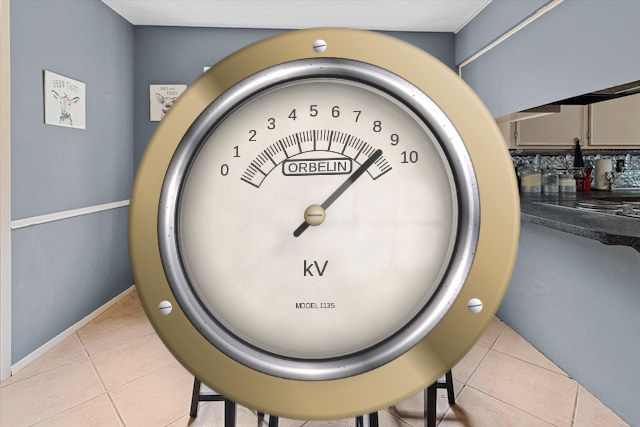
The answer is 9 (kV)
